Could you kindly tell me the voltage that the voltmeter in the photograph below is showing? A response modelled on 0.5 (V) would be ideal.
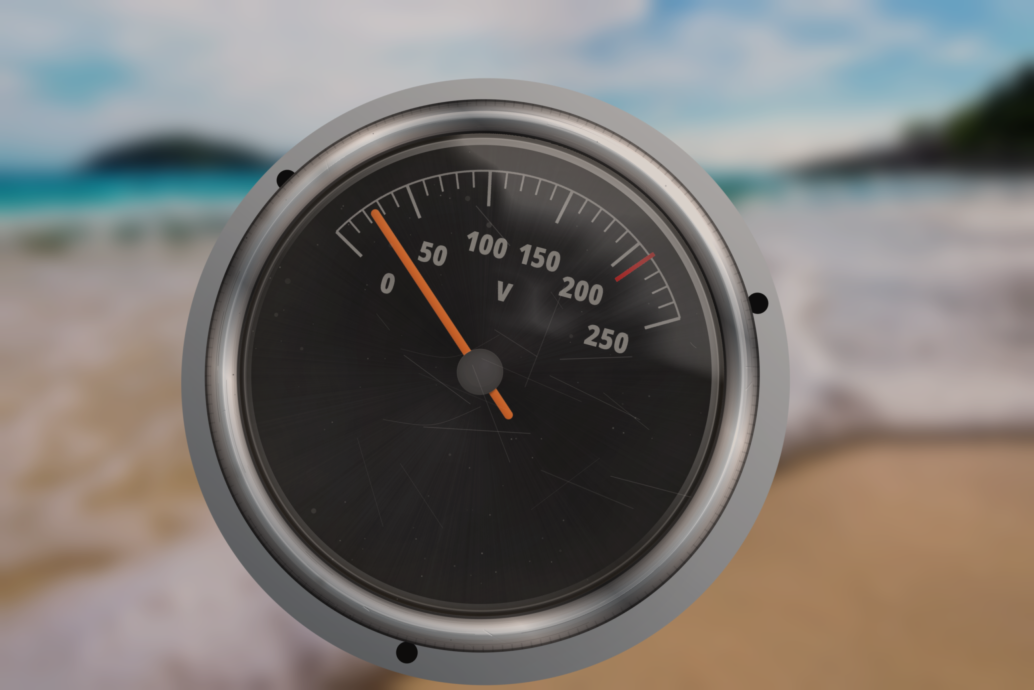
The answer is 25 (V)
